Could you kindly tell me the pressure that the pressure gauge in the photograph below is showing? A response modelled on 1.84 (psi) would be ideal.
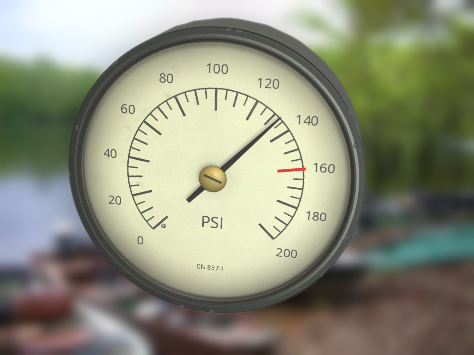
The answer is 132.5 (psi)
